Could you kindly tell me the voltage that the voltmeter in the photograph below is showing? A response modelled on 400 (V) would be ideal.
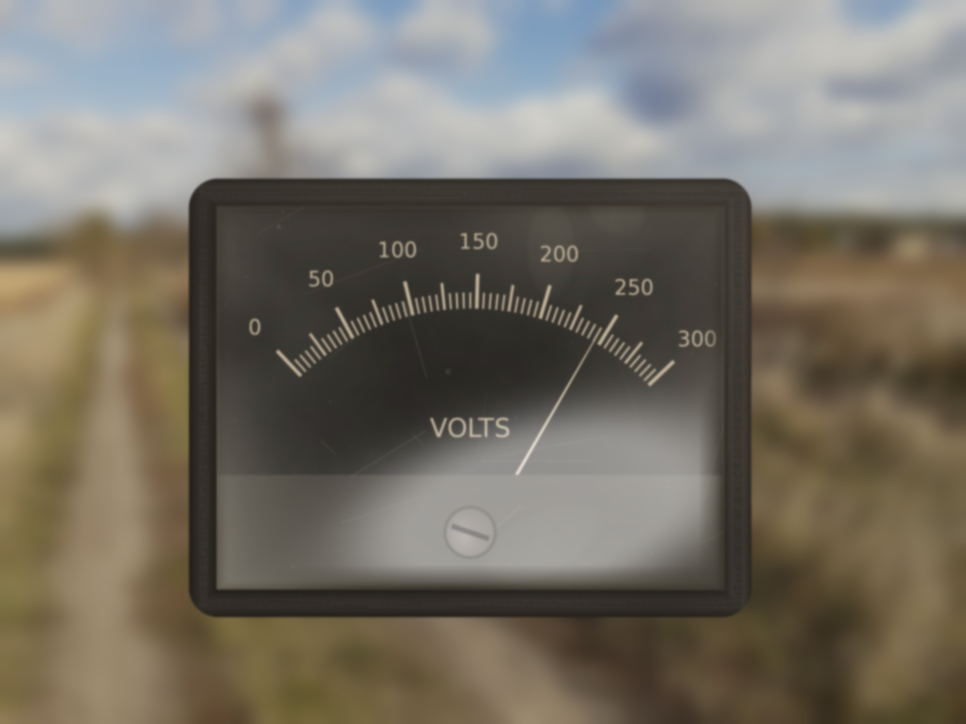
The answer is 245 (V)
